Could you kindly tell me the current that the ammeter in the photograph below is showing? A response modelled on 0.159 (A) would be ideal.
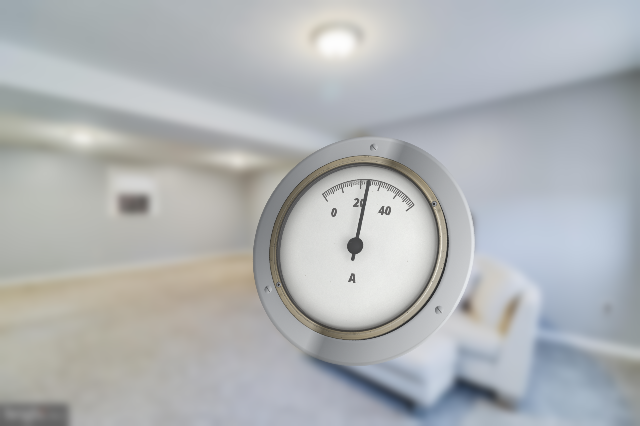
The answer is 25 (A)
